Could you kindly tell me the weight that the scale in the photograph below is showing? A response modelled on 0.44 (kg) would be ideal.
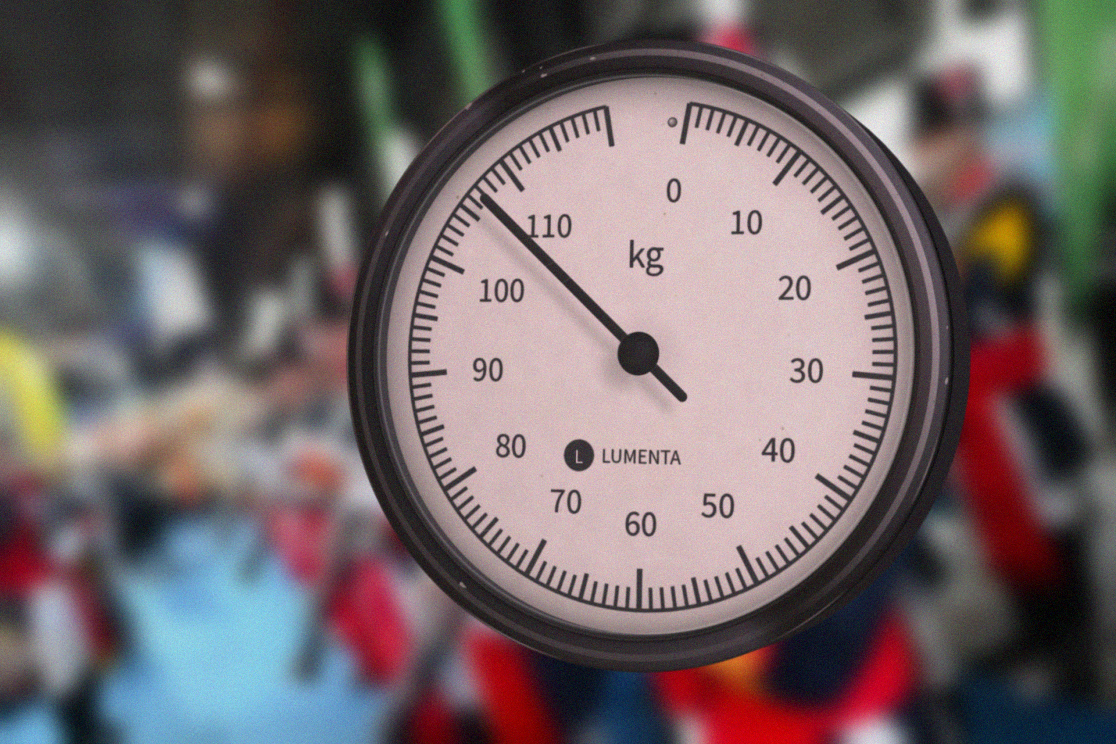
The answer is 107 (kg)
